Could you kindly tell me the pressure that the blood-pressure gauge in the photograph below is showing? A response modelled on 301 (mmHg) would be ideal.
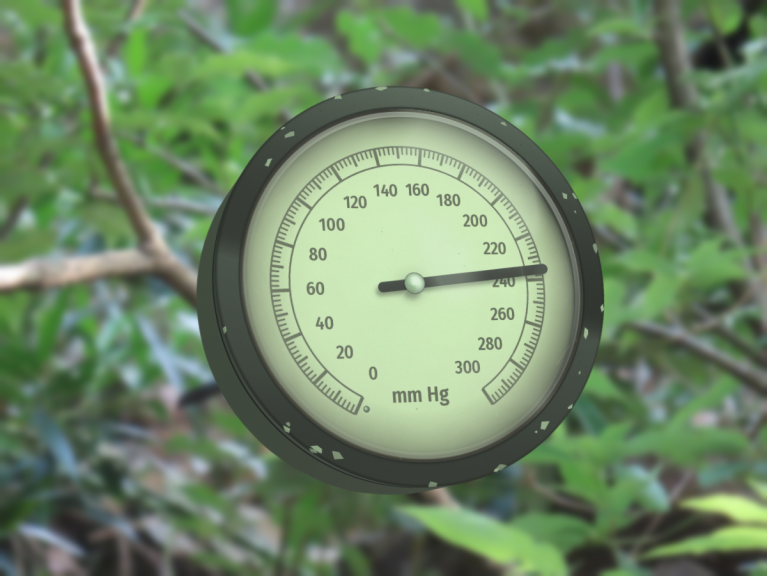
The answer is 236 (mmHg)
